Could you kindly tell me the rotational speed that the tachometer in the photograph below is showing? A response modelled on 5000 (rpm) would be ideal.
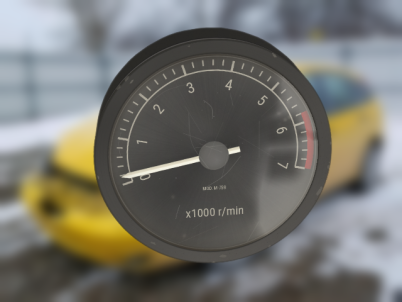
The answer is 200 (rpm)
